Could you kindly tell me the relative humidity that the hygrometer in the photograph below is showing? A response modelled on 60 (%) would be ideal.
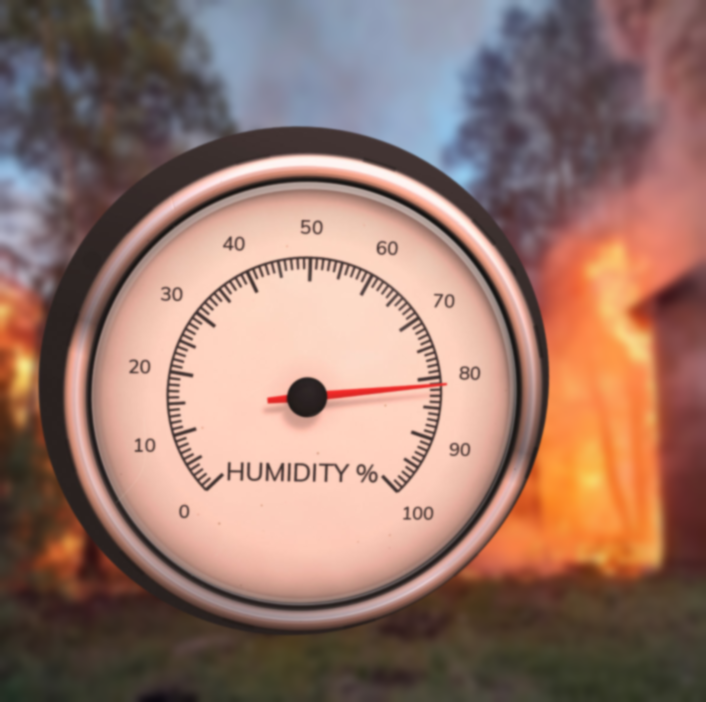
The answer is 81 (%)
